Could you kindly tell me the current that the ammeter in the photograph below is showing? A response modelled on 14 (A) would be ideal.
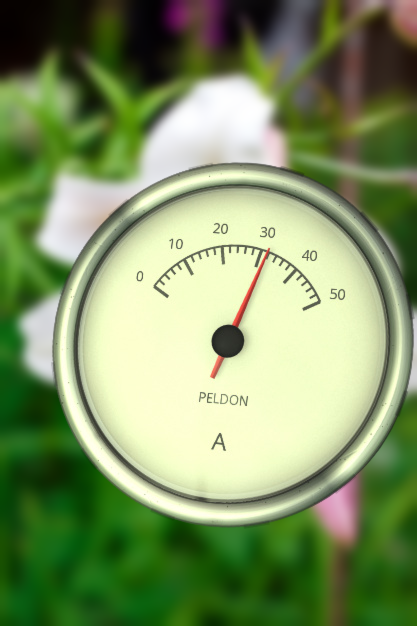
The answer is 32 (A)
